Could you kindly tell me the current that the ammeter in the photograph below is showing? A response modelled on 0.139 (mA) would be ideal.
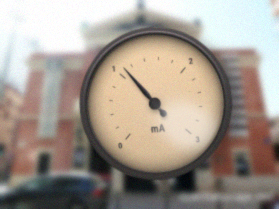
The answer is 1.1 (mA)
